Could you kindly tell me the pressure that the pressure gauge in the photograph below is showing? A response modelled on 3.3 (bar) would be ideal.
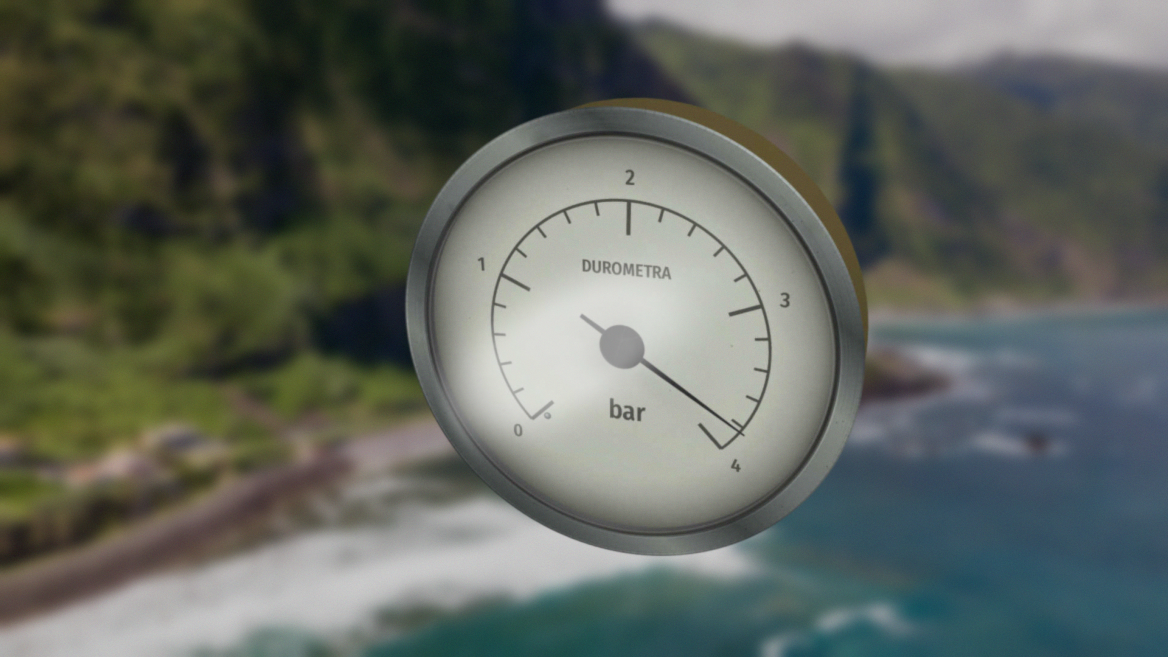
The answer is 3.8 (bar)
